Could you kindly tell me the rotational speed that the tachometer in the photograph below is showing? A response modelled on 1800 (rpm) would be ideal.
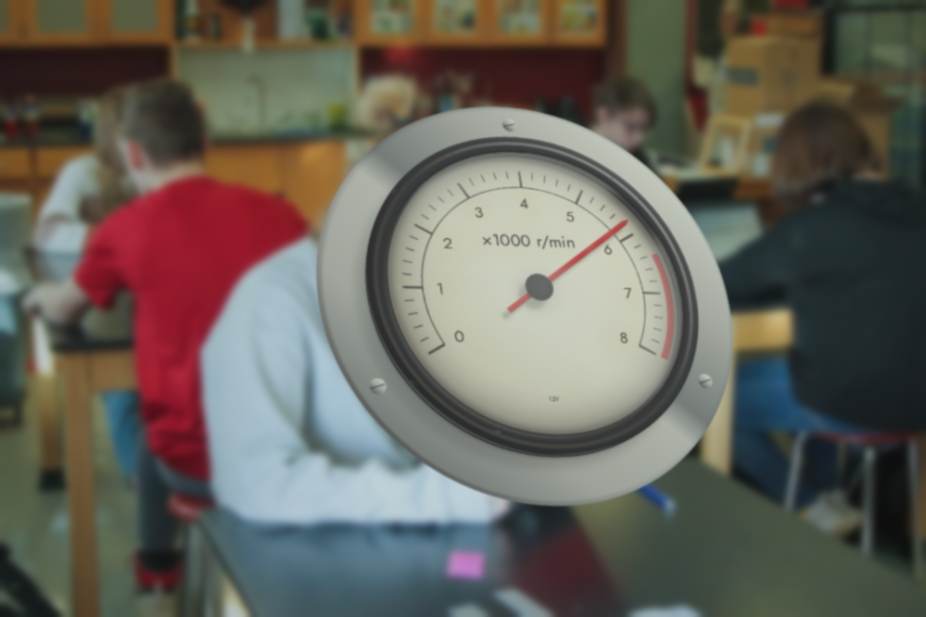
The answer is 5800 (rpm)
